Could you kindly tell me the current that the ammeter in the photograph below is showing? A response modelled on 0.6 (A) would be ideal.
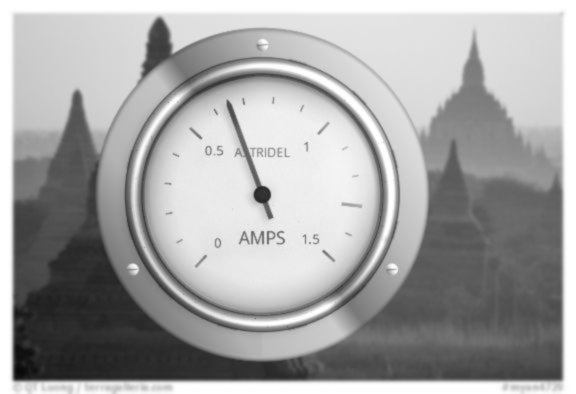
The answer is 0.65 (A)
